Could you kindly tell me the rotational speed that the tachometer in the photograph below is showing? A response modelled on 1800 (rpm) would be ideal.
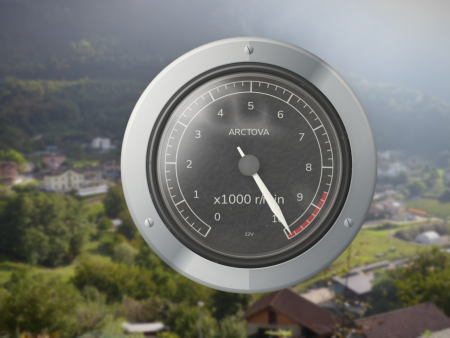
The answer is 9900 (rpm)
